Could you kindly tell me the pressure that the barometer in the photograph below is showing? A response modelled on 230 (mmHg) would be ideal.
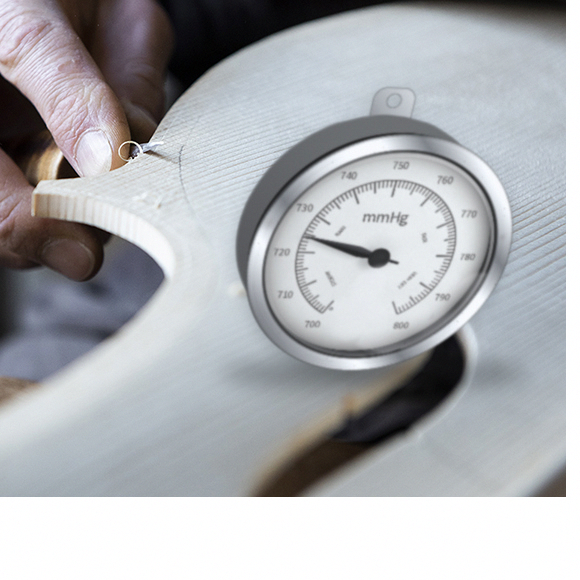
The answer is 725 (mmHg)
